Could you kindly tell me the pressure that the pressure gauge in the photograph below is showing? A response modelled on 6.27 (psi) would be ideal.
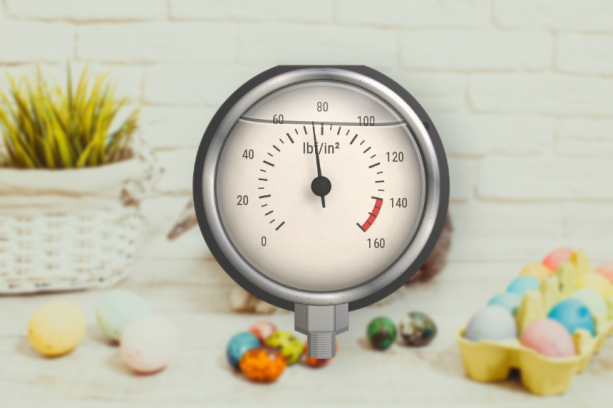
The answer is 75 (psi)
